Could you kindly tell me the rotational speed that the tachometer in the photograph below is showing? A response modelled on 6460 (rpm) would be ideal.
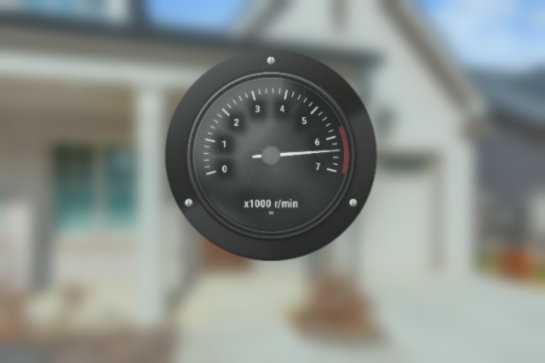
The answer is 6400 (rpm)
